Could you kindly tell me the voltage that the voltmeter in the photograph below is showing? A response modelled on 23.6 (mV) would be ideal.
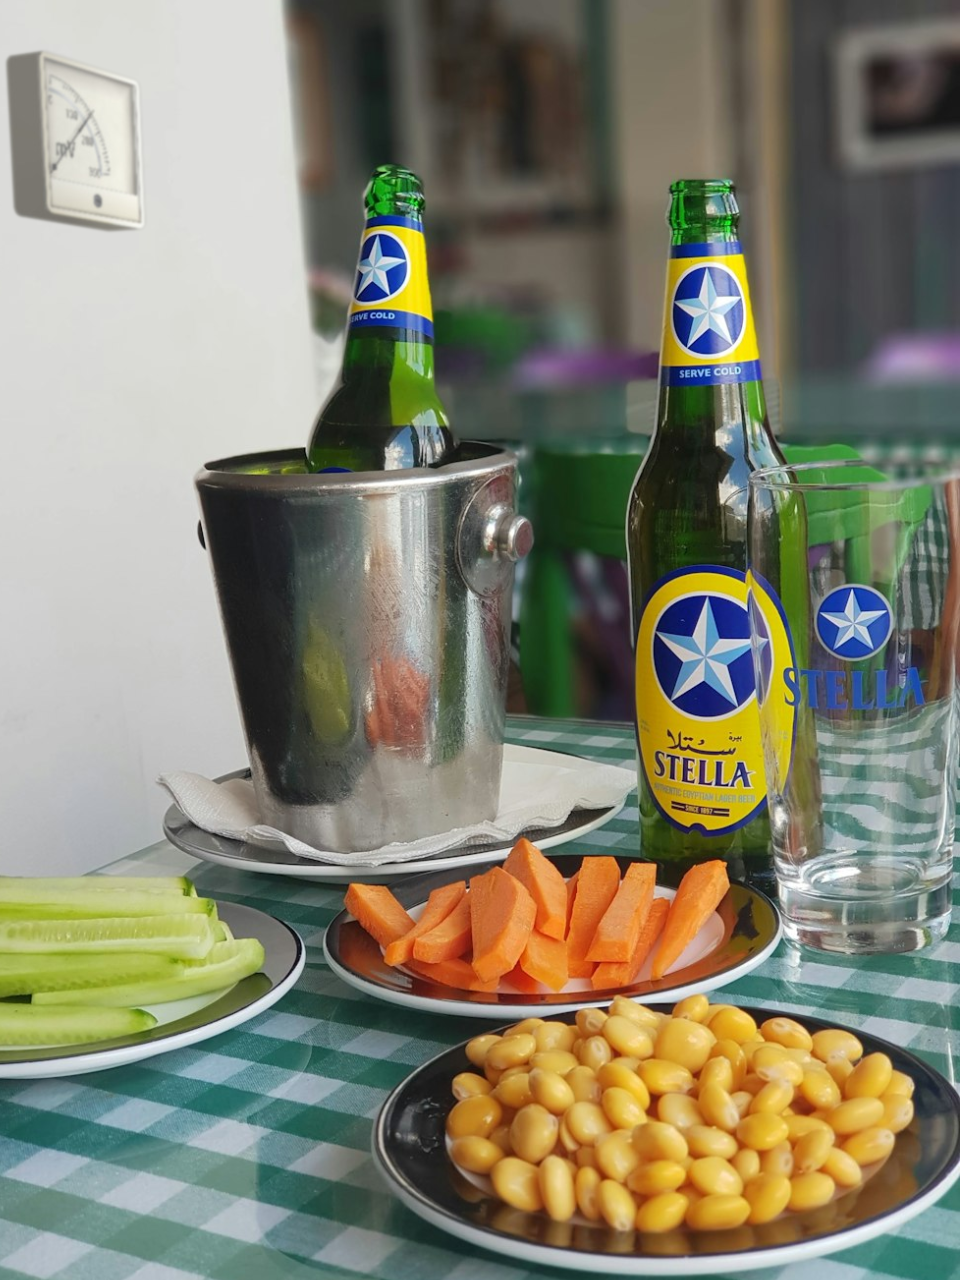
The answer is 150 (mV)
